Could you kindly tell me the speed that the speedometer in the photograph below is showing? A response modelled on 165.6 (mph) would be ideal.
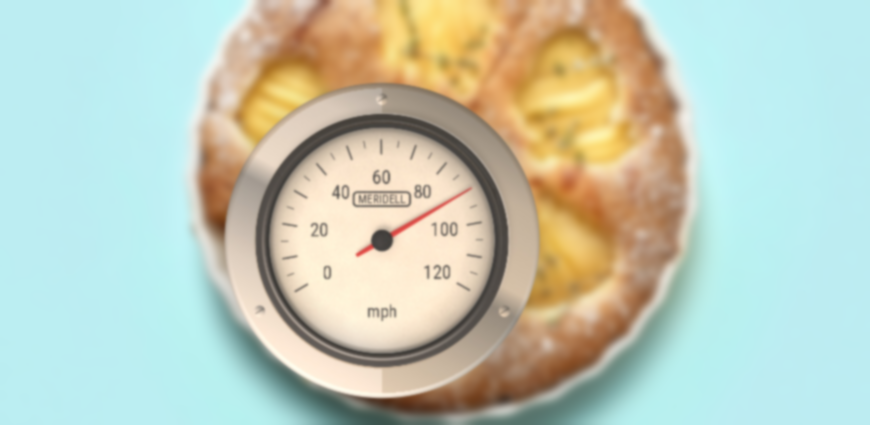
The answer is 90 (mph)
